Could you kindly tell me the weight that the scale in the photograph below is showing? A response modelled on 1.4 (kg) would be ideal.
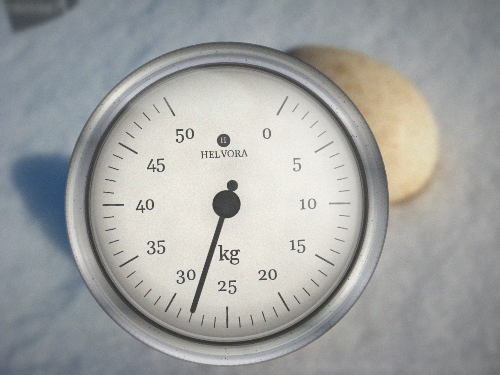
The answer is 28 (kg)
